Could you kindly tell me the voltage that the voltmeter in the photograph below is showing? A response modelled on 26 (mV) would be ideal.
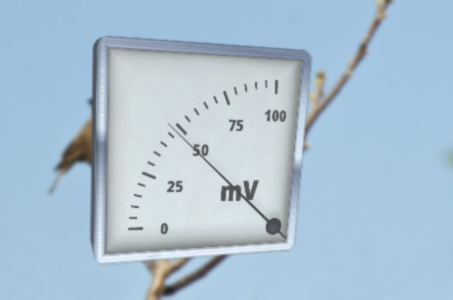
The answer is 47.5 (mV)
